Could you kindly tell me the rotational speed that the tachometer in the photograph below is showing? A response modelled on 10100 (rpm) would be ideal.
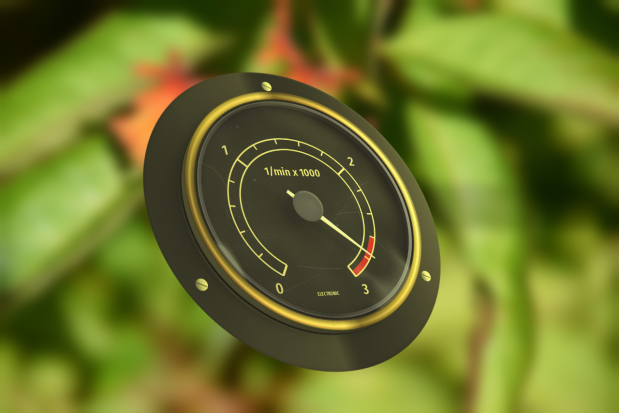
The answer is 2800 (rpm)
